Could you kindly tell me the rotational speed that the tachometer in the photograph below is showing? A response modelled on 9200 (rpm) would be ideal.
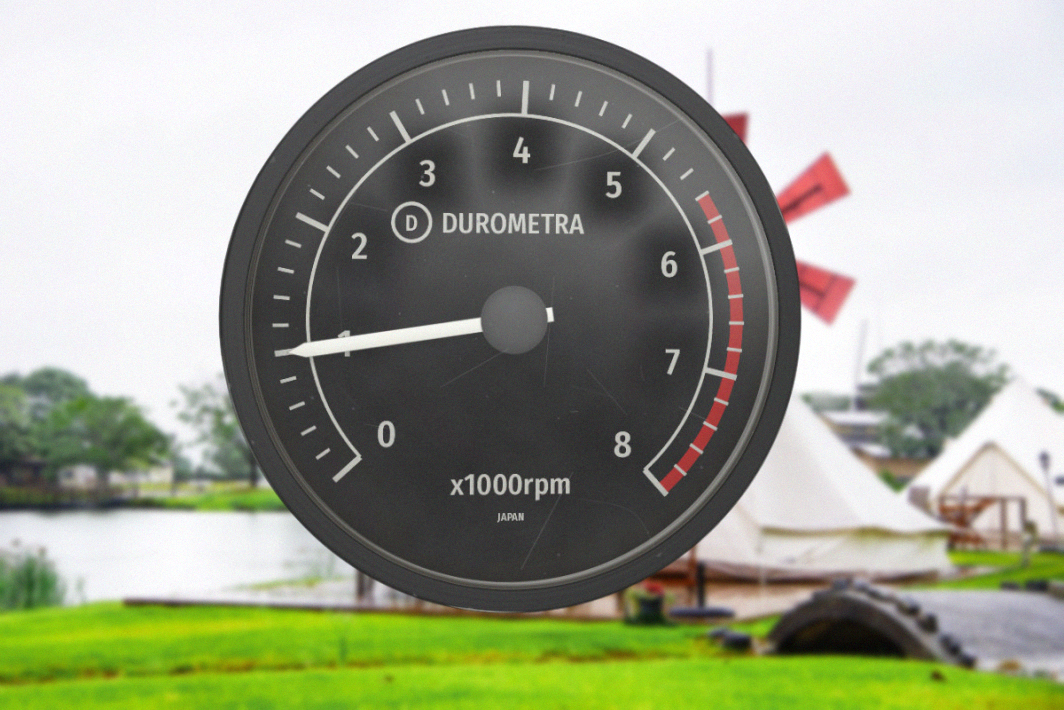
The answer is 1000 (rpm)
